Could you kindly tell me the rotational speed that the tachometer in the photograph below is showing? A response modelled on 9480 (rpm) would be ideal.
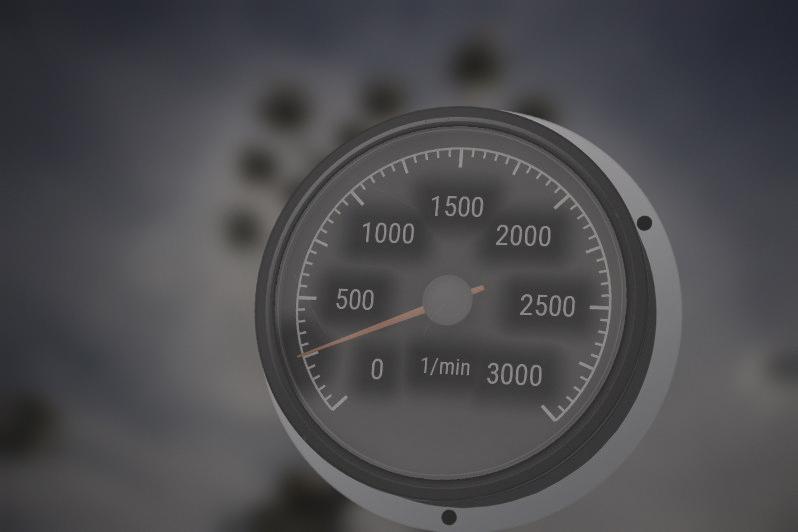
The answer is 250 (rpm)
